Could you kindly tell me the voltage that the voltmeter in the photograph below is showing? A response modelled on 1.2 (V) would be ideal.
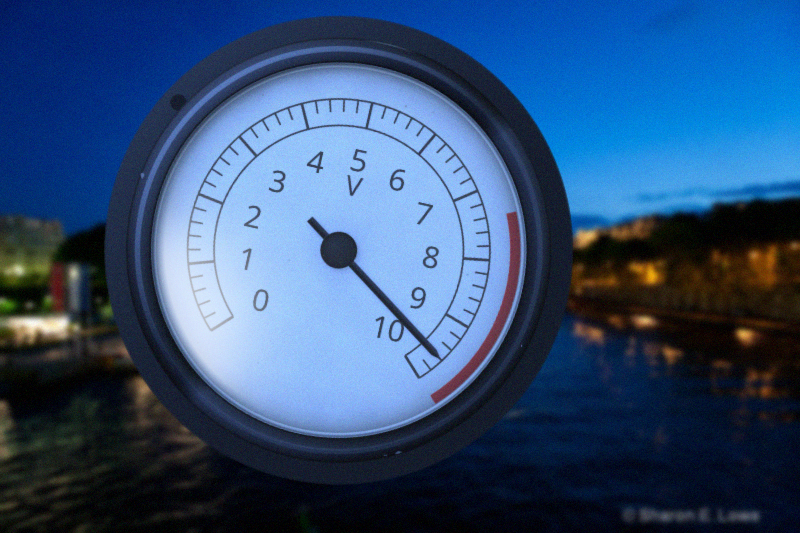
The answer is 9.6 (V)
